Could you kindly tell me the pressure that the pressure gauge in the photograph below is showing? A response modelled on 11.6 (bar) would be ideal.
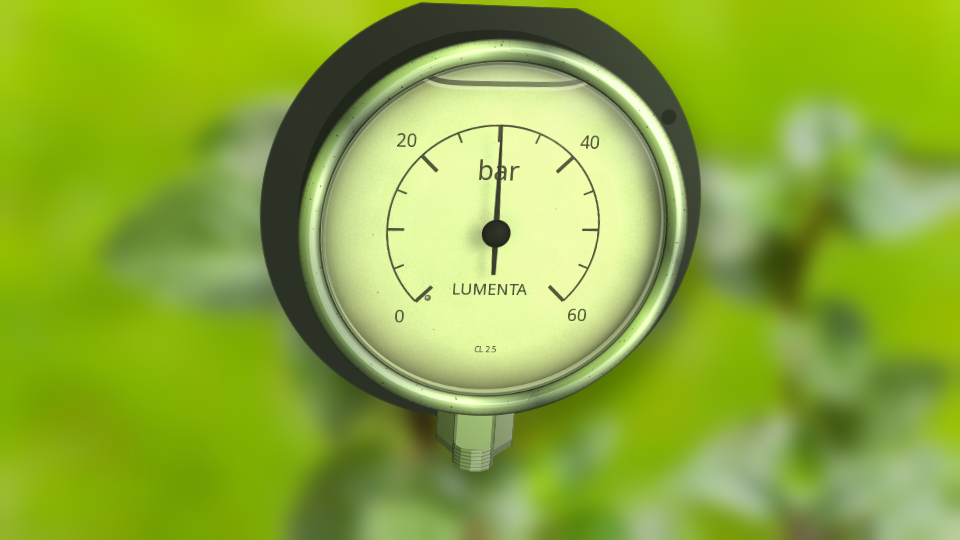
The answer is 30 (bar)
